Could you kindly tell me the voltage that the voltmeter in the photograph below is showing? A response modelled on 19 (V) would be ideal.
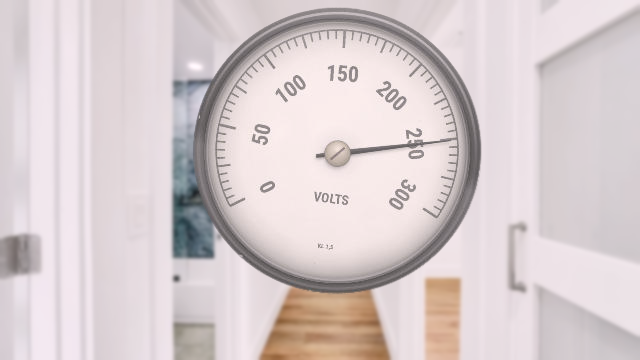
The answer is 250 (V)
